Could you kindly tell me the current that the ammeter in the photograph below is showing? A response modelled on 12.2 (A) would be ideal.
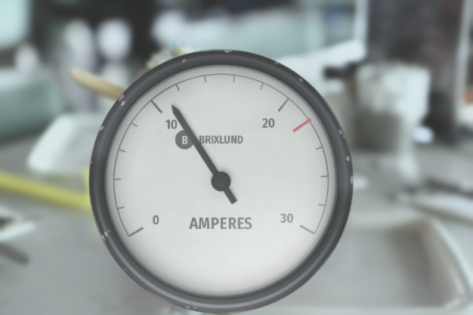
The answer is 11 (A)
